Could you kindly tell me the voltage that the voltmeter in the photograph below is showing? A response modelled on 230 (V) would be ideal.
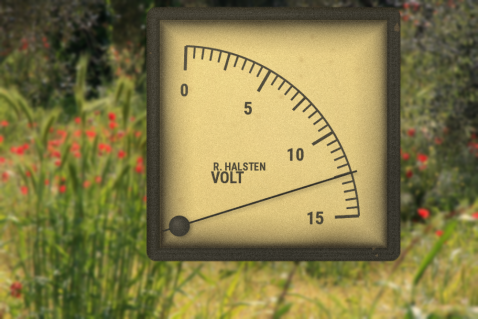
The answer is 12.5 (V)
